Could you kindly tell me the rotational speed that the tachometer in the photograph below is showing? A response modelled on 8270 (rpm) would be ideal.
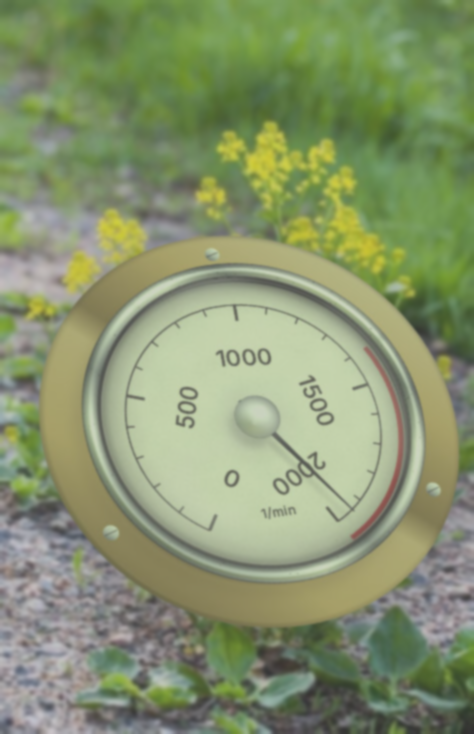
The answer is 1950 (rpm)
